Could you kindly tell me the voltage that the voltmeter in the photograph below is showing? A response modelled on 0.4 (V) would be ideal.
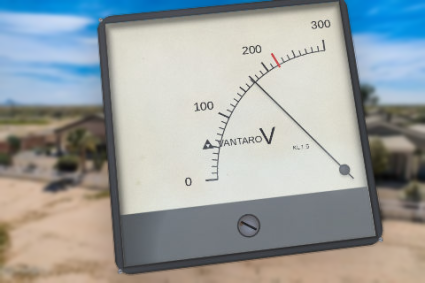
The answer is 170 (V)
